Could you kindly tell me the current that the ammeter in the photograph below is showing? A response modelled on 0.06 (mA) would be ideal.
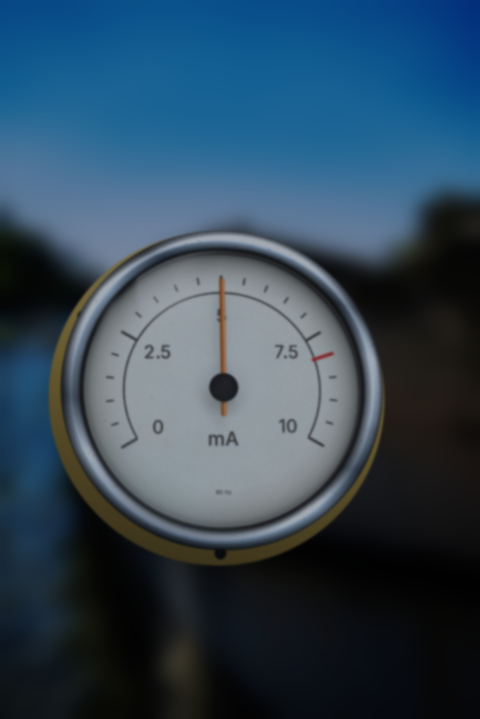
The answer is 5 (mA)
